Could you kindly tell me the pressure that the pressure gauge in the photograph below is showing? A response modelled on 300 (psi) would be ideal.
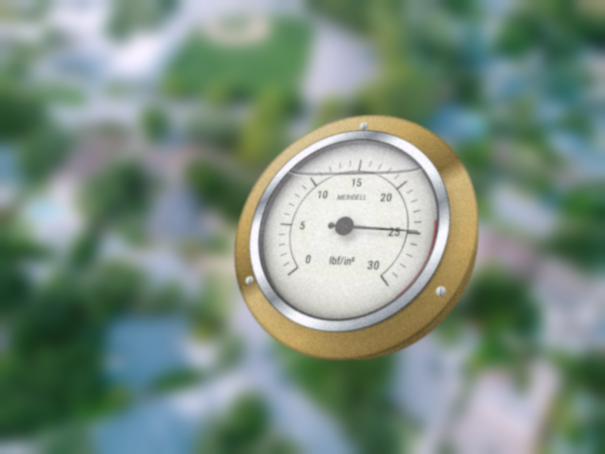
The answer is 25 (psi)
